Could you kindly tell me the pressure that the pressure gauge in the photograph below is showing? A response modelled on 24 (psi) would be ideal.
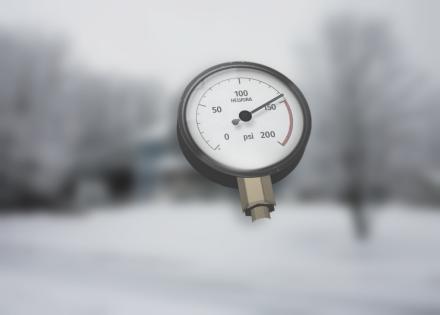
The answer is 145 (psi)
